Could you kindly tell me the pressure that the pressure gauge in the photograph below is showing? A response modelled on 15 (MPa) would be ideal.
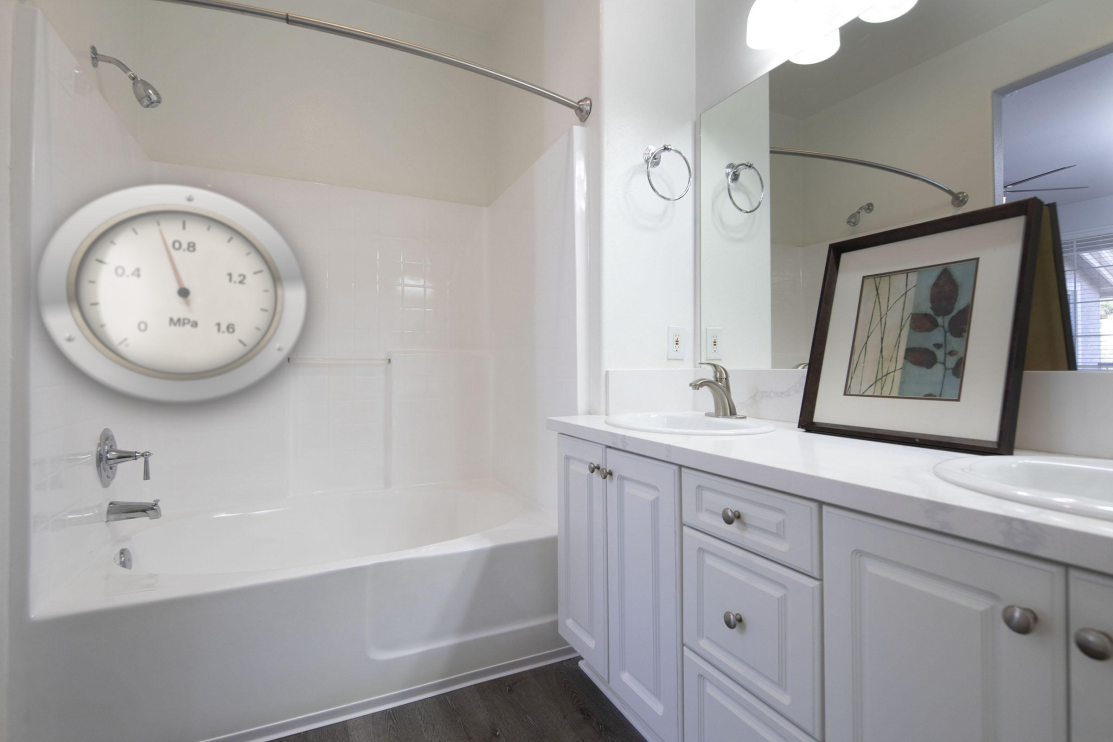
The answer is 0.7 (MPa)
